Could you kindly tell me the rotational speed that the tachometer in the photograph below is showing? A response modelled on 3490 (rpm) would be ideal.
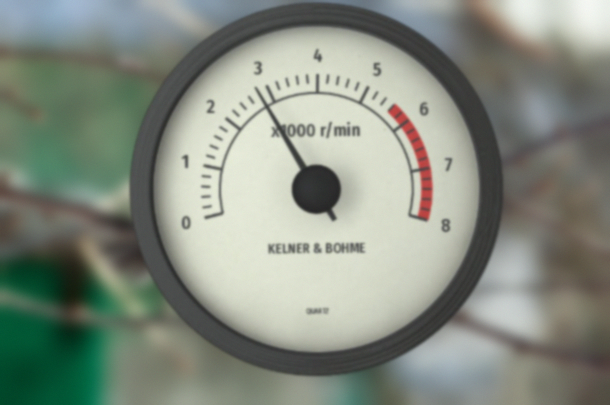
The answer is 2800 (rpm)
